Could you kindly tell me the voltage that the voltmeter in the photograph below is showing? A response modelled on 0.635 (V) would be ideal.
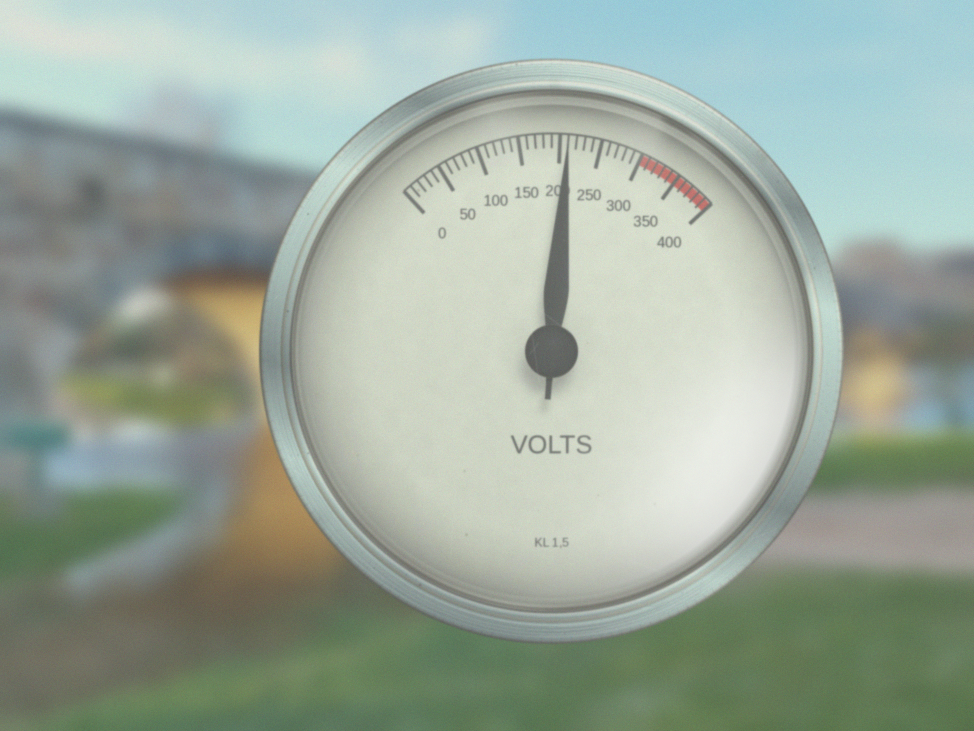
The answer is 210 (V)
